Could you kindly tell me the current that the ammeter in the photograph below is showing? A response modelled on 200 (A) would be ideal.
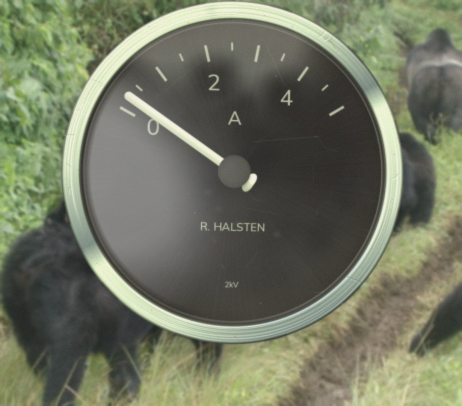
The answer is 0.25 (A)
